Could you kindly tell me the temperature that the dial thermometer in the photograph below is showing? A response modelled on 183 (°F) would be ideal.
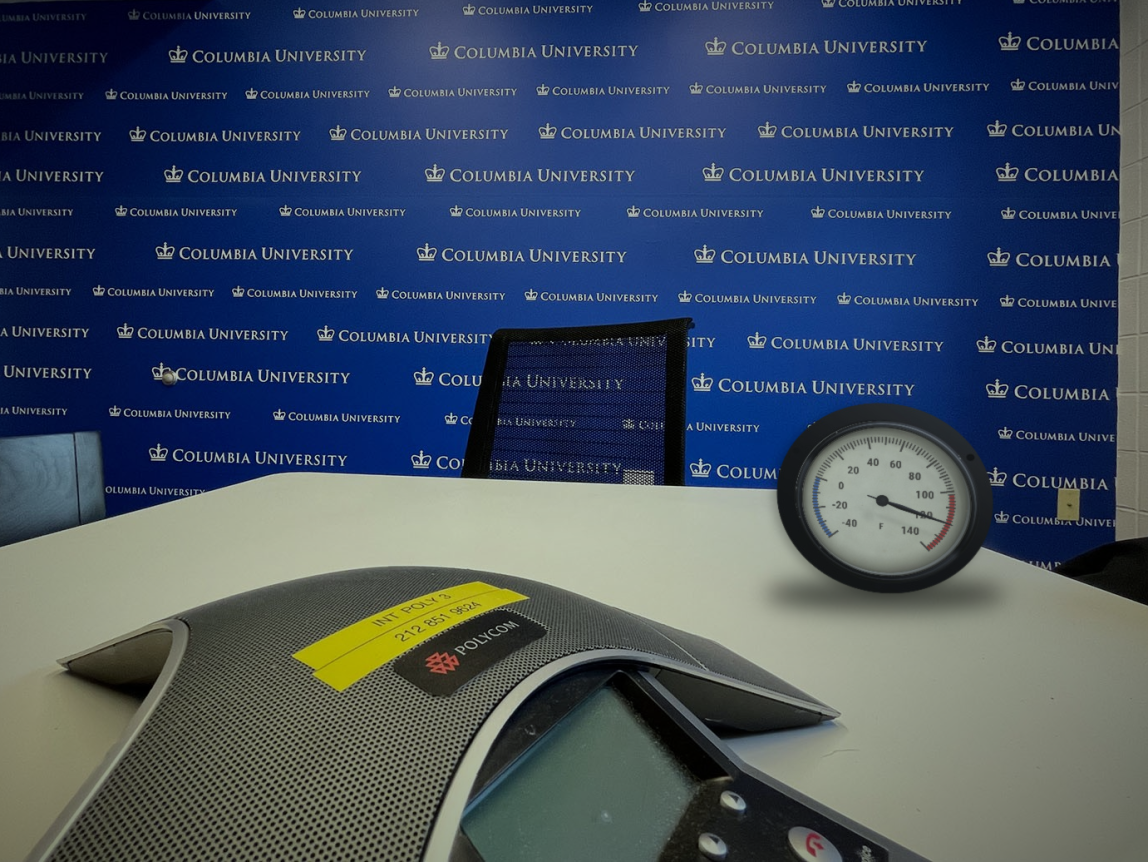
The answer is 120 (°F)
